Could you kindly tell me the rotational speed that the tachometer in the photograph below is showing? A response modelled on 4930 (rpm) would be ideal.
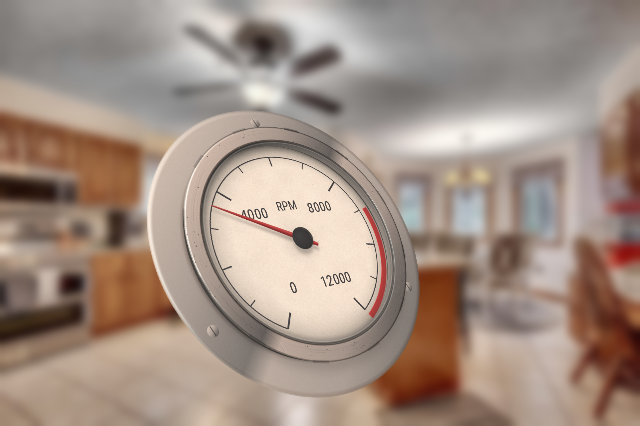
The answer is 3500 (rpm)
